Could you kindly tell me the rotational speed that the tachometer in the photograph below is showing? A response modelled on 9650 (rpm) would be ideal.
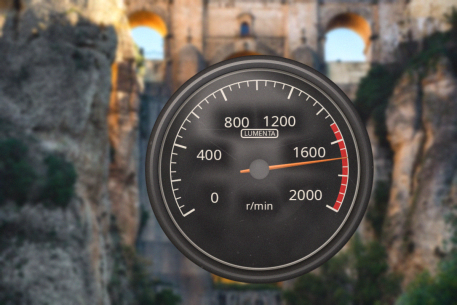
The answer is 1700 (rpm)
